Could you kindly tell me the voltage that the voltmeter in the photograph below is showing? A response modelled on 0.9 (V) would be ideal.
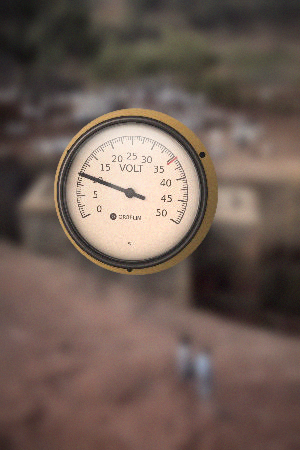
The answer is 10 (V)
